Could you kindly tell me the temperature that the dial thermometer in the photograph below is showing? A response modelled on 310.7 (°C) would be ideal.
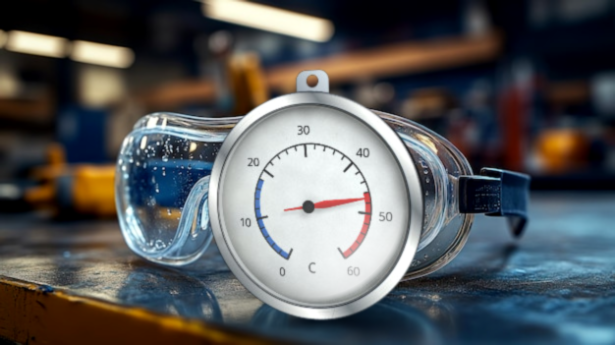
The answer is 47 (°C)
